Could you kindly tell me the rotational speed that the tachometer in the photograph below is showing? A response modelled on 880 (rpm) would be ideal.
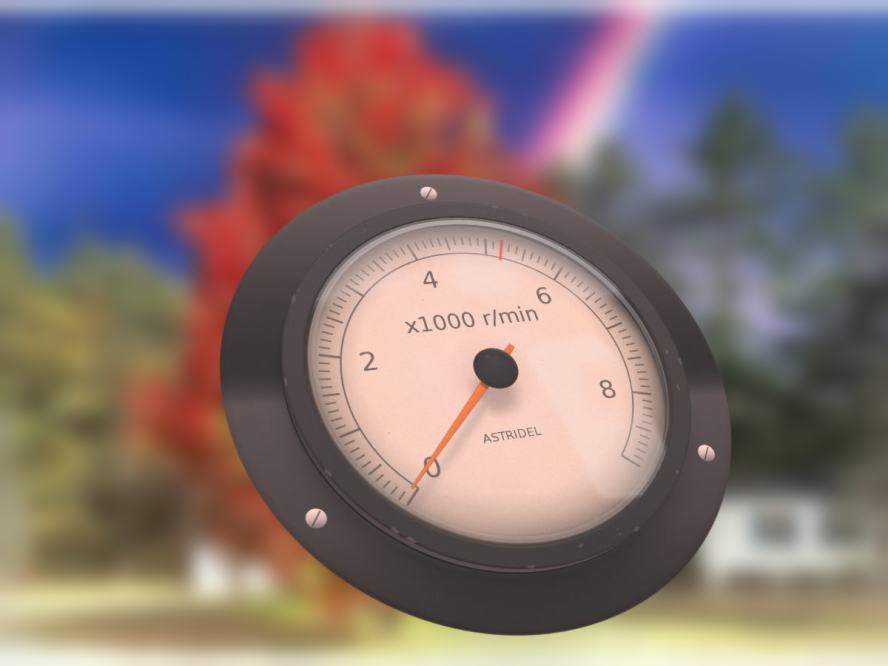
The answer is 50 (rpm)
